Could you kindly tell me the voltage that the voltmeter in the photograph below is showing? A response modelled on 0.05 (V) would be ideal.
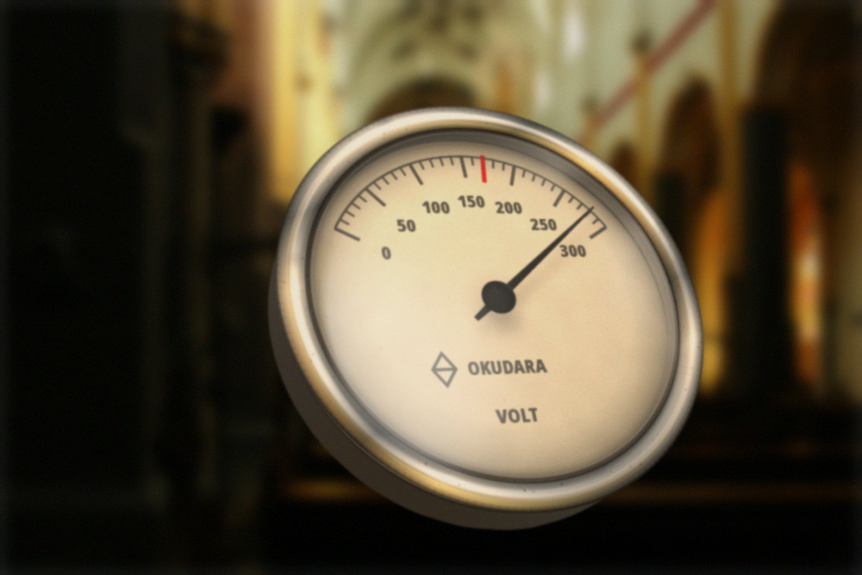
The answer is 280 (V)
